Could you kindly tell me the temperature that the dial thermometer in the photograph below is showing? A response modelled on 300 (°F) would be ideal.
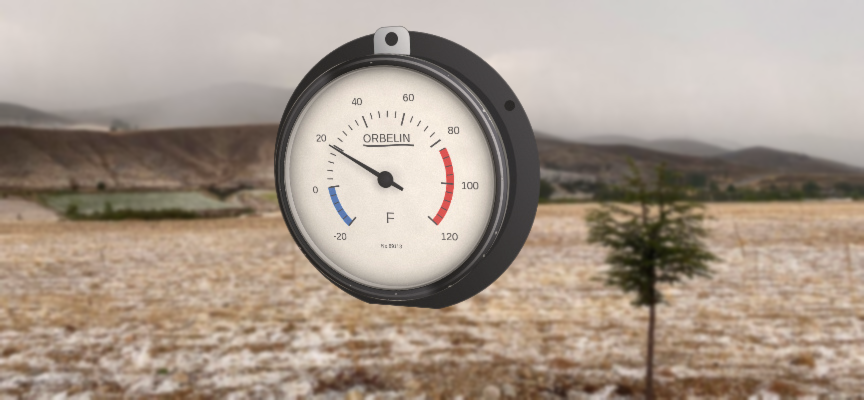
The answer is 20 (°F)
